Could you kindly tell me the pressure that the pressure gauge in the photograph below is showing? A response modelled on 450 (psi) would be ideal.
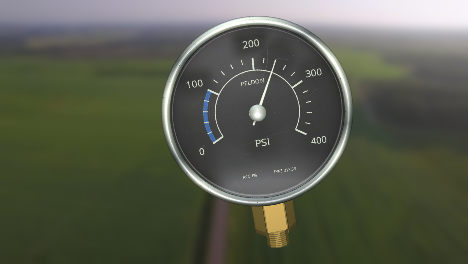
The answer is 240 (psi)
